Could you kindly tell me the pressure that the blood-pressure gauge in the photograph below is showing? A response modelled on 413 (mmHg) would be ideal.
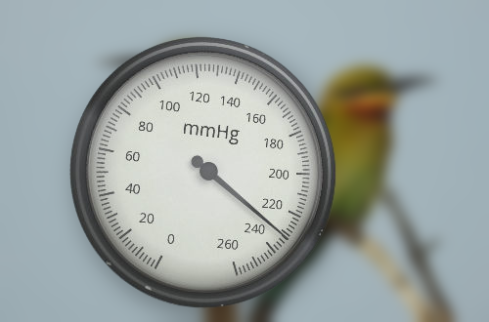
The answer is 232 (mmHg)
